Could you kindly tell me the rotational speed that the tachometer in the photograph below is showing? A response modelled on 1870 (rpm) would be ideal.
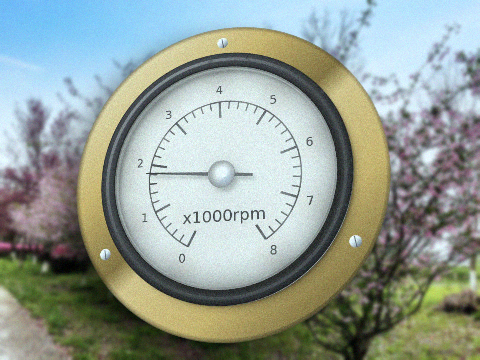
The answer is 1800 (rpm)
